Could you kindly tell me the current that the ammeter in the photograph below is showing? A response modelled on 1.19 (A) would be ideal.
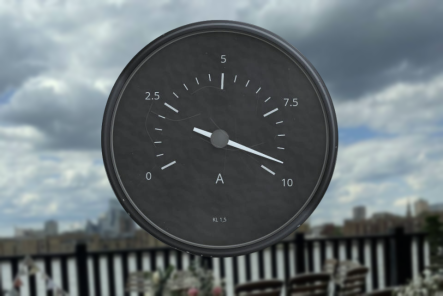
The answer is 9.5 (A)
